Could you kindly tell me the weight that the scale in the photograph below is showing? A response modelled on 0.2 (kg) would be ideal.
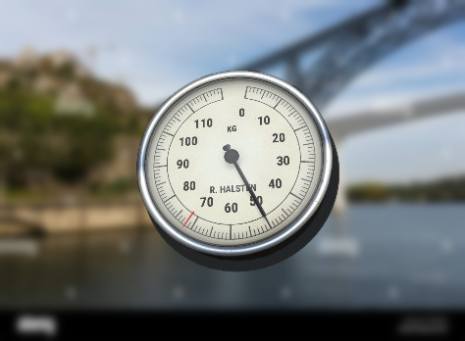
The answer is 50 (kg)
